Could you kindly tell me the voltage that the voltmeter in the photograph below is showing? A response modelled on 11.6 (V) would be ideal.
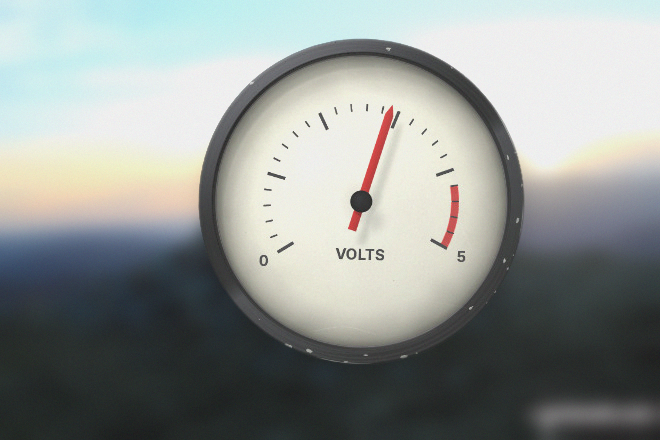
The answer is 2.9 (V)
